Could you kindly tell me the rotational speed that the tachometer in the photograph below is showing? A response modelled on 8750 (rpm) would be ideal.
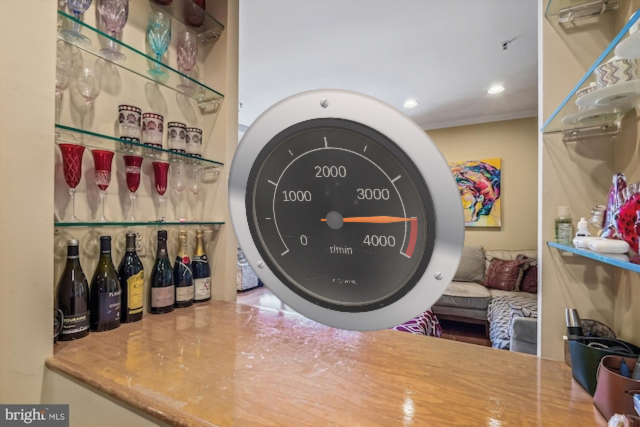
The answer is 3500 (rpm)
